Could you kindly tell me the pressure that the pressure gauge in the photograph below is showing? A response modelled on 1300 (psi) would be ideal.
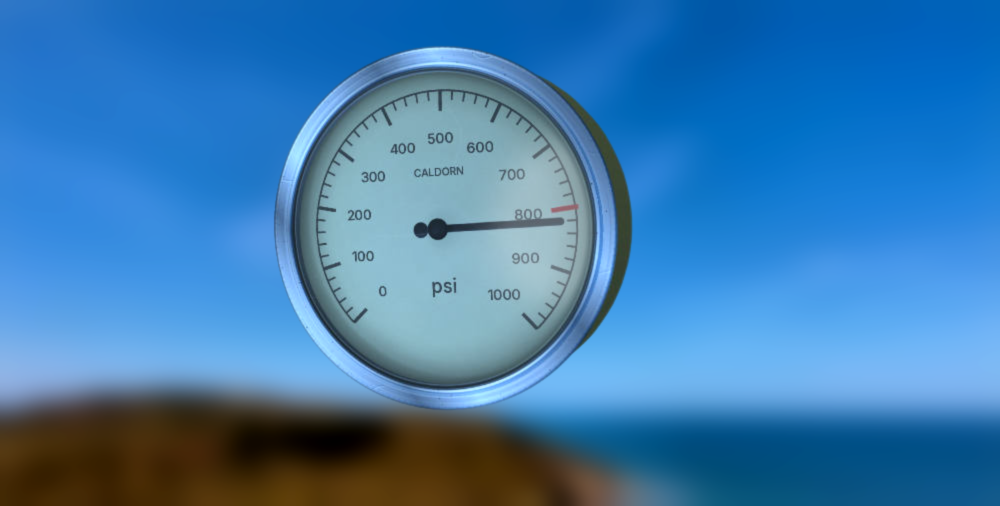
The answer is 820 (psi)
